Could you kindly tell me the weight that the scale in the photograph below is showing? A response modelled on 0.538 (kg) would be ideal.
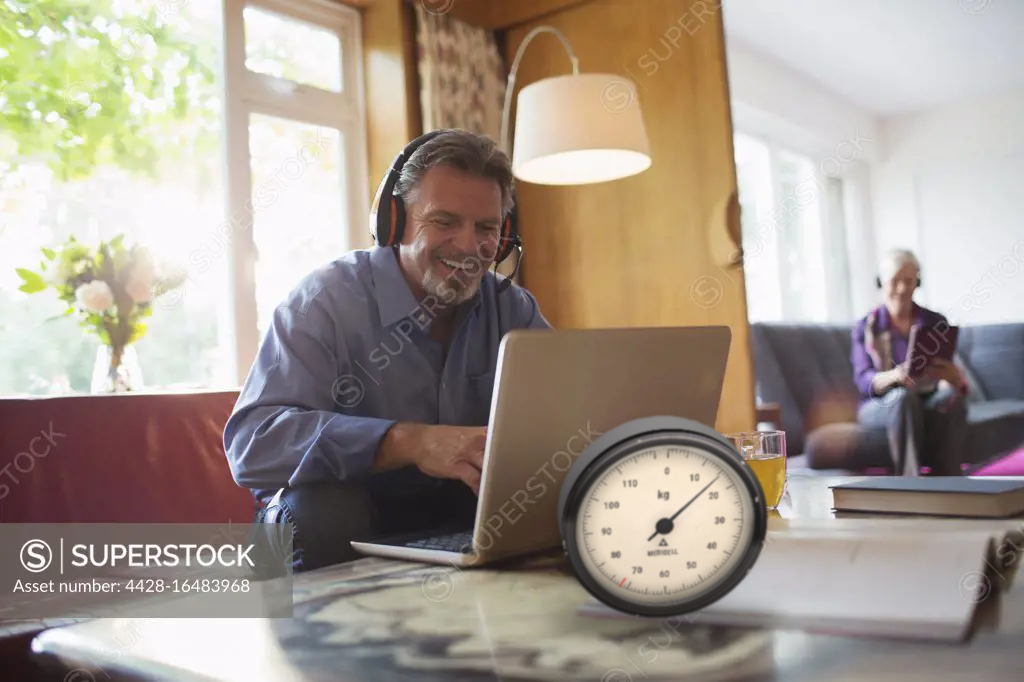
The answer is 15 (kg)
